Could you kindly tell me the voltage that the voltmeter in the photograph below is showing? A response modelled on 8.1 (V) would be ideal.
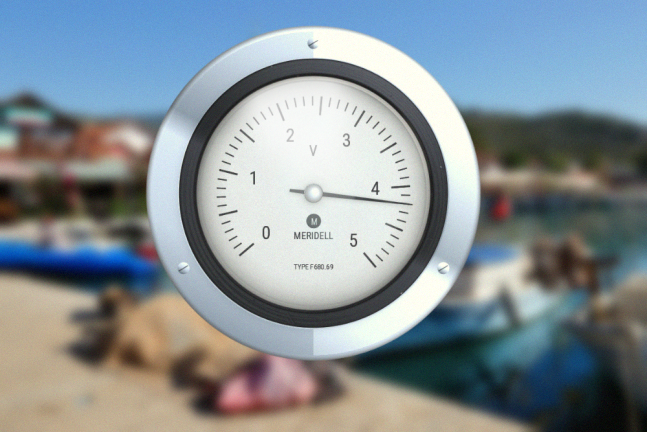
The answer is 4.2 (V)
